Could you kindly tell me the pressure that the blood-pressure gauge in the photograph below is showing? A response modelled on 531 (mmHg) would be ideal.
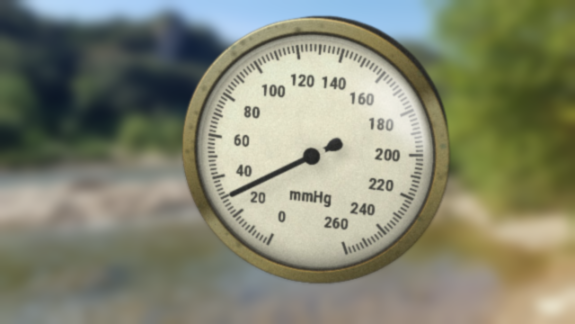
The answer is 30 (mmHg)
